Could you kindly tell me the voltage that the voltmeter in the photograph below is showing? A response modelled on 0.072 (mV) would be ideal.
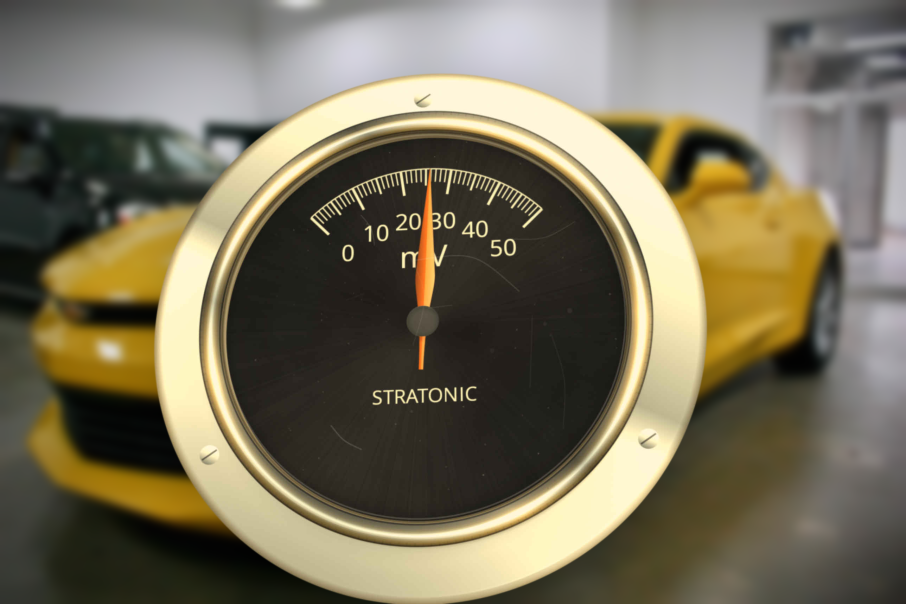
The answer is 26 (mV)
